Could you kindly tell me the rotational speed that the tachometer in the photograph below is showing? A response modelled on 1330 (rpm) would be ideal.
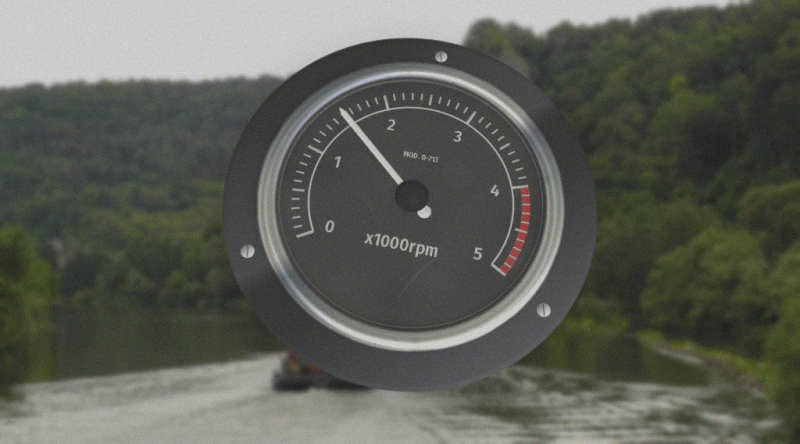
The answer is 1500 (rpm)
